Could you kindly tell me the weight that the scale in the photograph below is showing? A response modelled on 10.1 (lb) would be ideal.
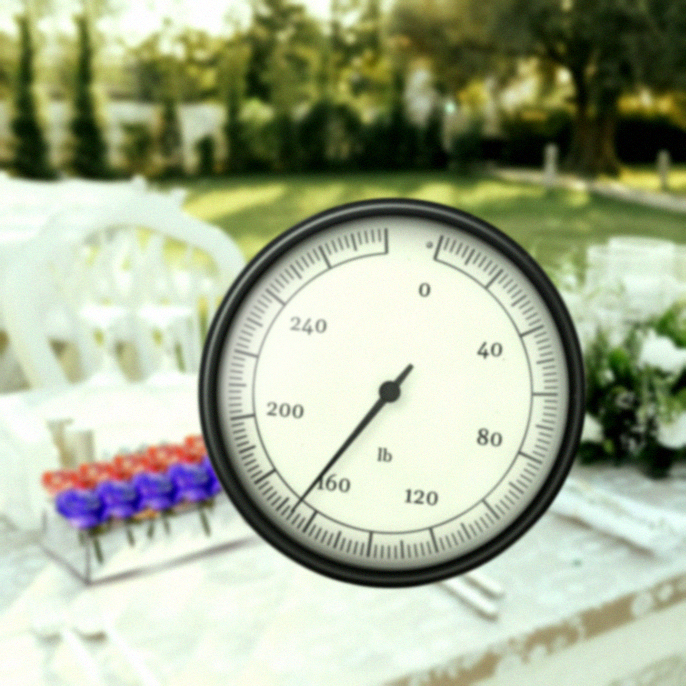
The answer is 166 (lb)
